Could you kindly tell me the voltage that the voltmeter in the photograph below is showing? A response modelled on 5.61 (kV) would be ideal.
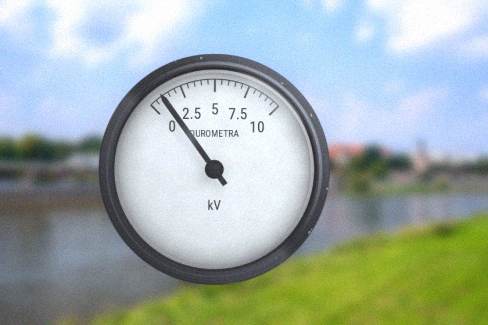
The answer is 1 (kV)
